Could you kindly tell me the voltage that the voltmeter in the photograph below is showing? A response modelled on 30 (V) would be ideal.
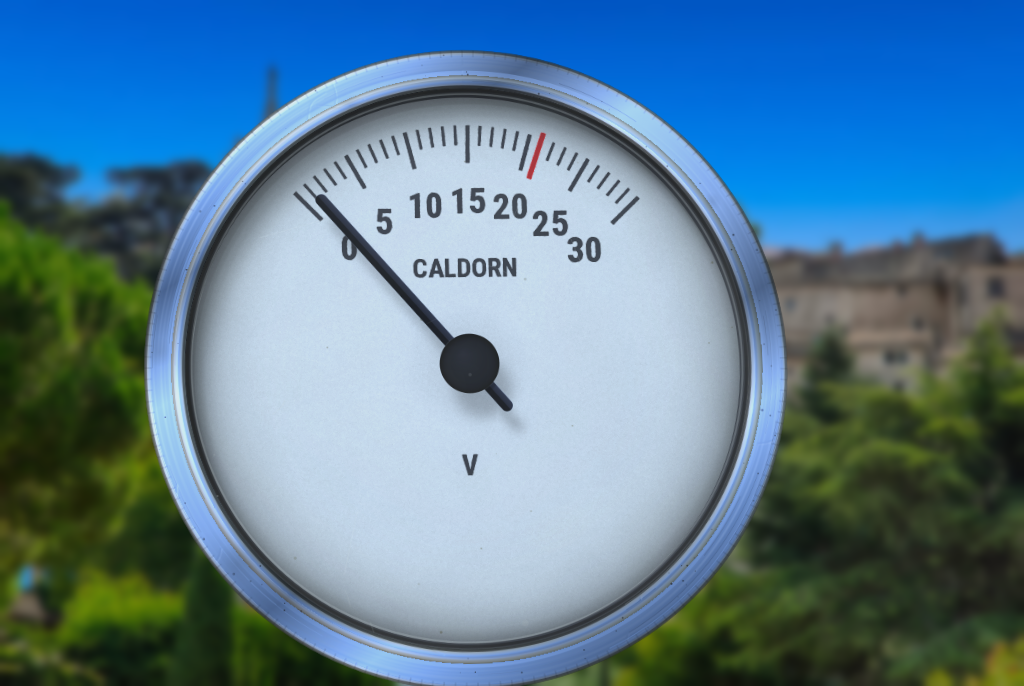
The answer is 1 (V)
